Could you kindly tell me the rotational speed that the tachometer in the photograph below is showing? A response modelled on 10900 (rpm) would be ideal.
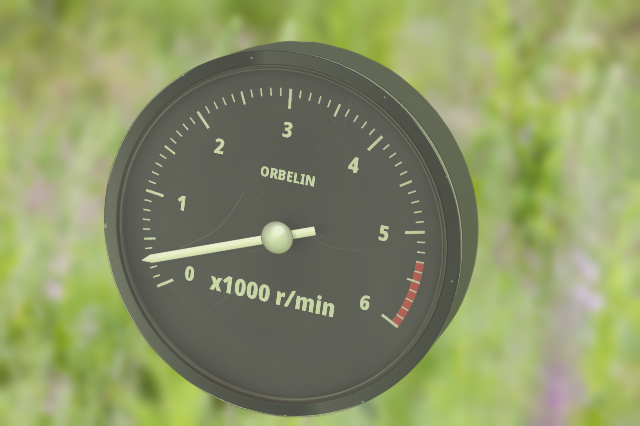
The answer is 300 (rpm)
